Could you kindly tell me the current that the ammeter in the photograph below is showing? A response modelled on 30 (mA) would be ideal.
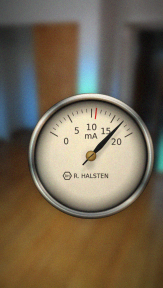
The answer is 17 (mA)
